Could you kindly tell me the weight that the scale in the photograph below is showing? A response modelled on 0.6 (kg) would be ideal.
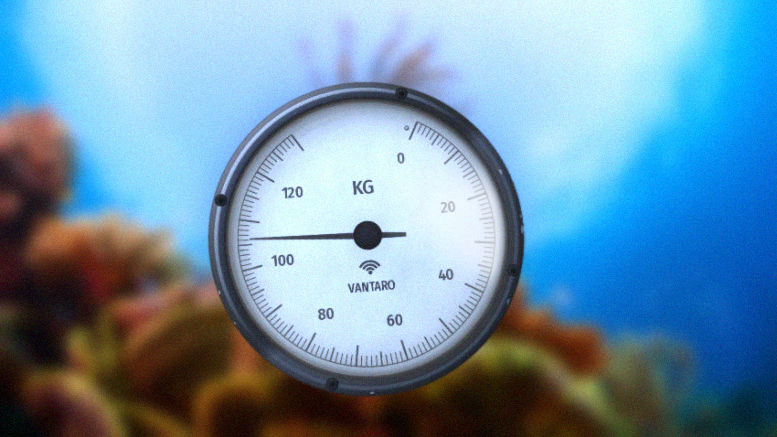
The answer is 106 (kg)
